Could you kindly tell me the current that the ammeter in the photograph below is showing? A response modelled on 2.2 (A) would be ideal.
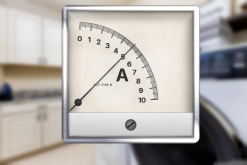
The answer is 5 (A)
